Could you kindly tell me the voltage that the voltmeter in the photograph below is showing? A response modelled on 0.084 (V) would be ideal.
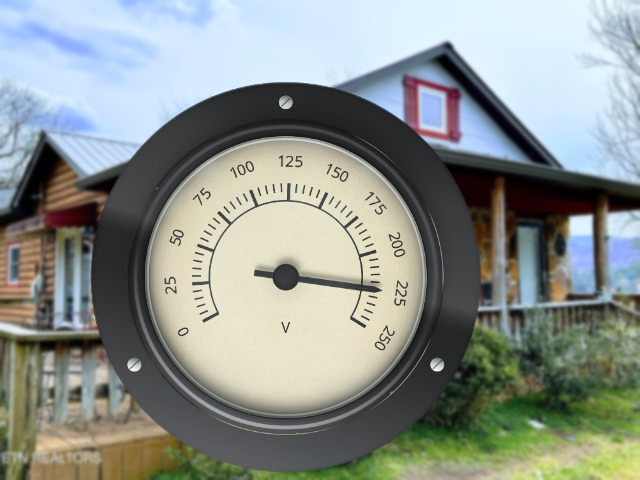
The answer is 225 (V)
